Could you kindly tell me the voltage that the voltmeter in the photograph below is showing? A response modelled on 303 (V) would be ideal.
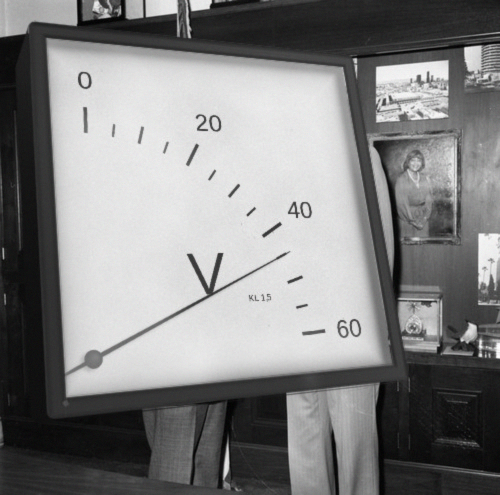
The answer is 45 (V)
